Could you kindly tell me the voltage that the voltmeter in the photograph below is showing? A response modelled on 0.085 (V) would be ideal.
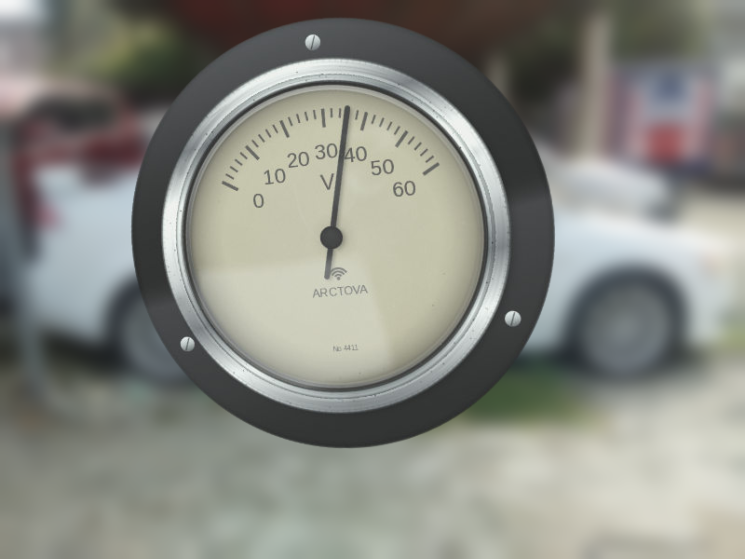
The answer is 36 (V)
